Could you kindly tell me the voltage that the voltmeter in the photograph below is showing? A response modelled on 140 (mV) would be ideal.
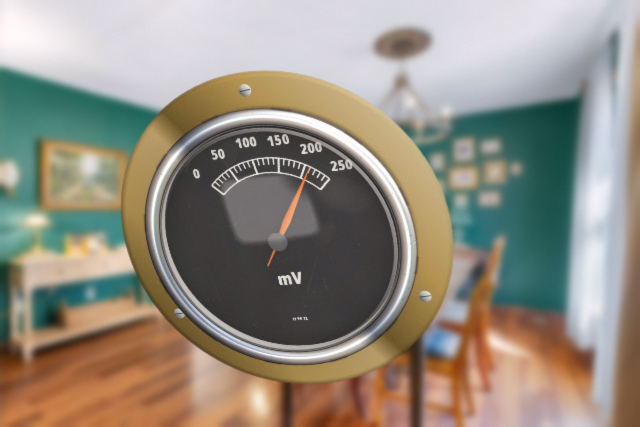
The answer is 210 (mV)
